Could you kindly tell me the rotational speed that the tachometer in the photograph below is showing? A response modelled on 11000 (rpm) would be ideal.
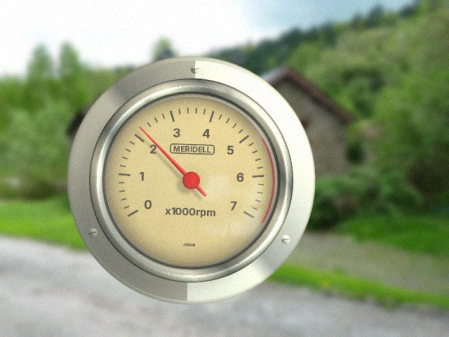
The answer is 2200 (rpm)
